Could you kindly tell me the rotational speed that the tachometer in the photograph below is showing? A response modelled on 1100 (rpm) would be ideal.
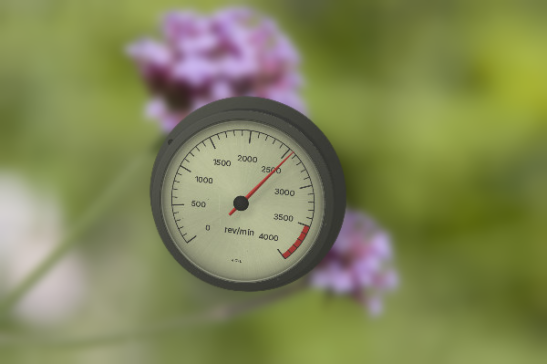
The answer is 2550 (rpm)
